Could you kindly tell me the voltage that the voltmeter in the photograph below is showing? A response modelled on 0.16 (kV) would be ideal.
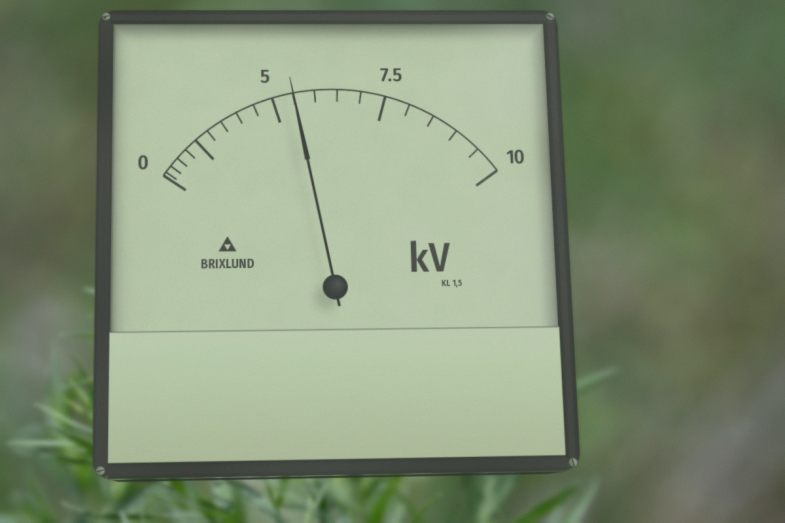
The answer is 5.5 (kV)
